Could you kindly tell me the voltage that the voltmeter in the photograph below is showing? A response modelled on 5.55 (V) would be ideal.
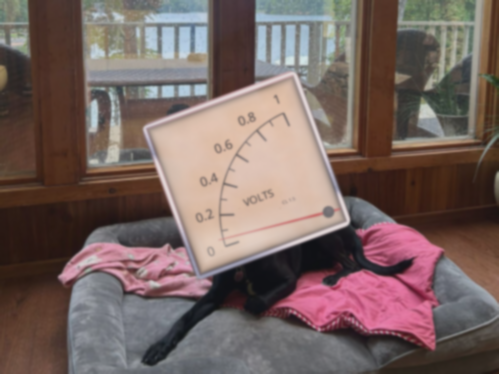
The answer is 0.05 (V)
